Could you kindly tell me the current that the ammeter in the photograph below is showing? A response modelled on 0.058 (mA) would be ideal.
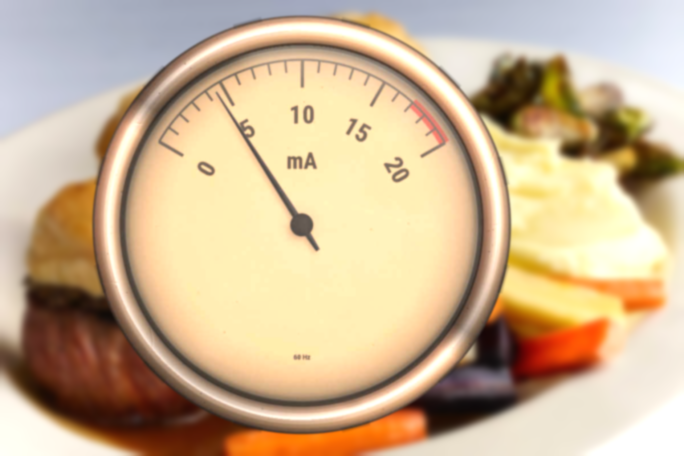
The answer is 4.5 (mA)
